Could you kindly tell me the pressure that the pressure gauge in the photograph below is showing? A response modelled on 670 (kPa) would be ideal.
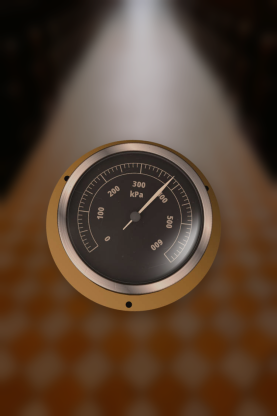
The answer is 380 (kPa)
